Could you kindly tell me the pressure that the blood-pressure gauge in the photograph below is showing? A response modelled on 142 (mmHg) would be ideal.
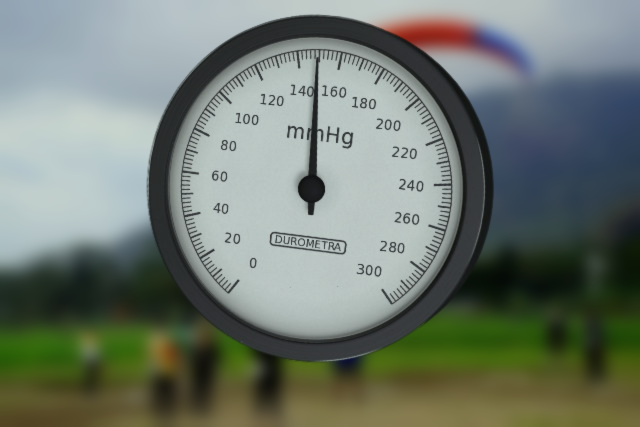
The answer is 150 (mmHg)
